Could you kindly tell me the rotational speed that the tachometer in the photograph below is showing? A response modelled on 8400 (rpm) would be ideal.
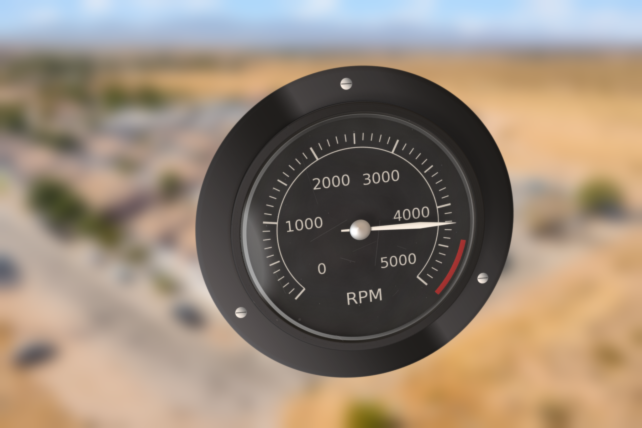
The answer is 4200 (rpm)
